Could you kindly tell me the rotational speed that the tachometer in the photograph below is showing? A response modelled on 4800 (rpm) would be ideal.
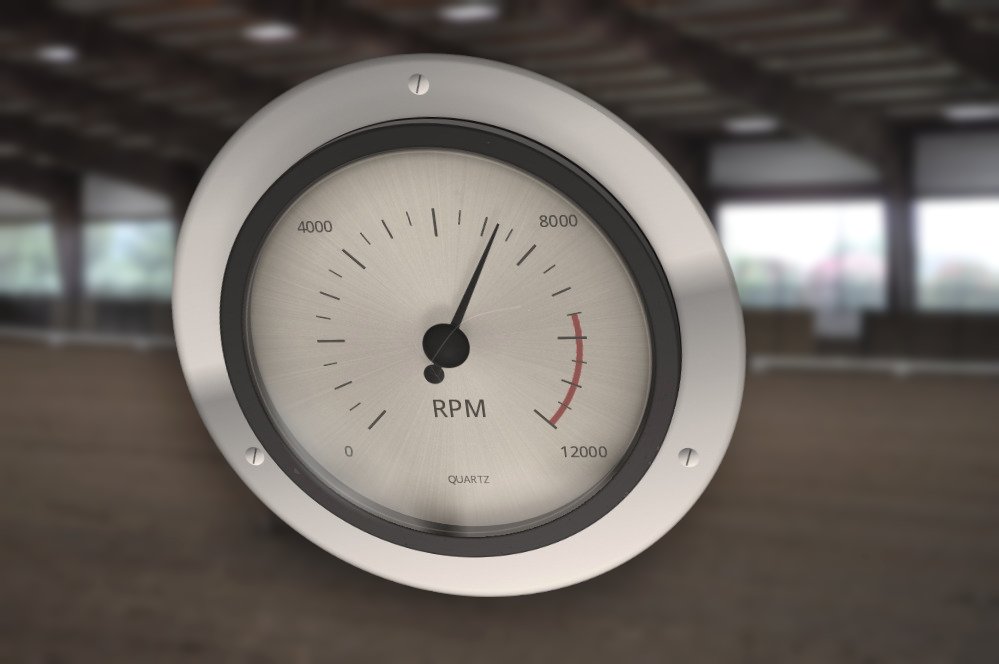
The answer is 7250 (rpm)
